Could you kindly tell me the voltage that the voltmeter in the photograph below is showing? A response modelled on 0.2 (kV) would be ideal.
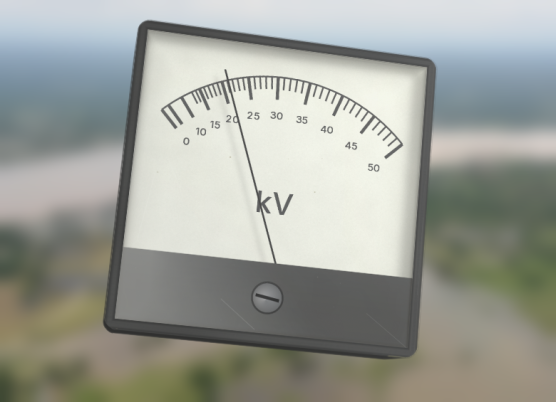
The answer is 21 (kV)
